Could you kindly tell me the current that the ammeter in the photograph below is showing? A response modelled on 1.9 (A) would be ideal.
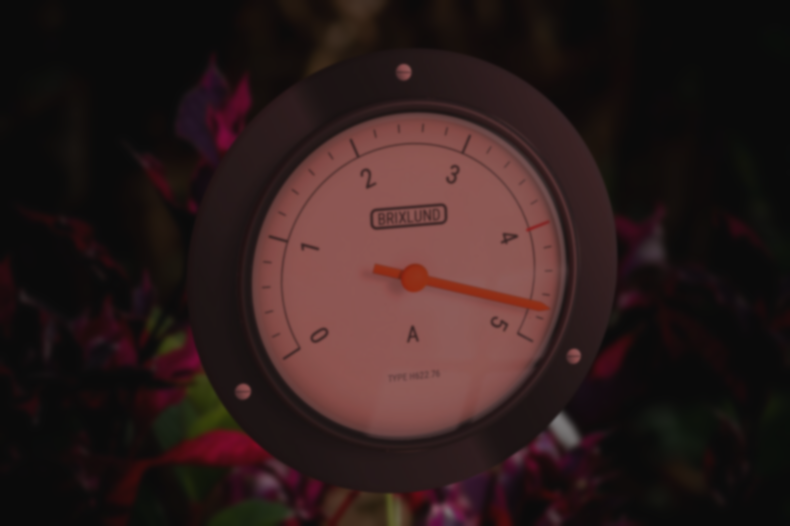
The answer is 4.7 (A)
